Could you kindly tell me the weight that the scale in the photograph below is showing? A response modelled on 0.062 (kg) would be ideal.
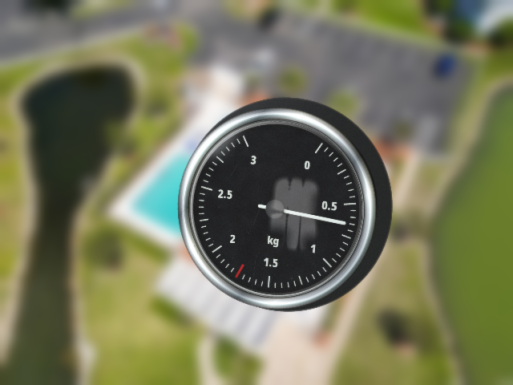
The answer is 0.65 (kg)
